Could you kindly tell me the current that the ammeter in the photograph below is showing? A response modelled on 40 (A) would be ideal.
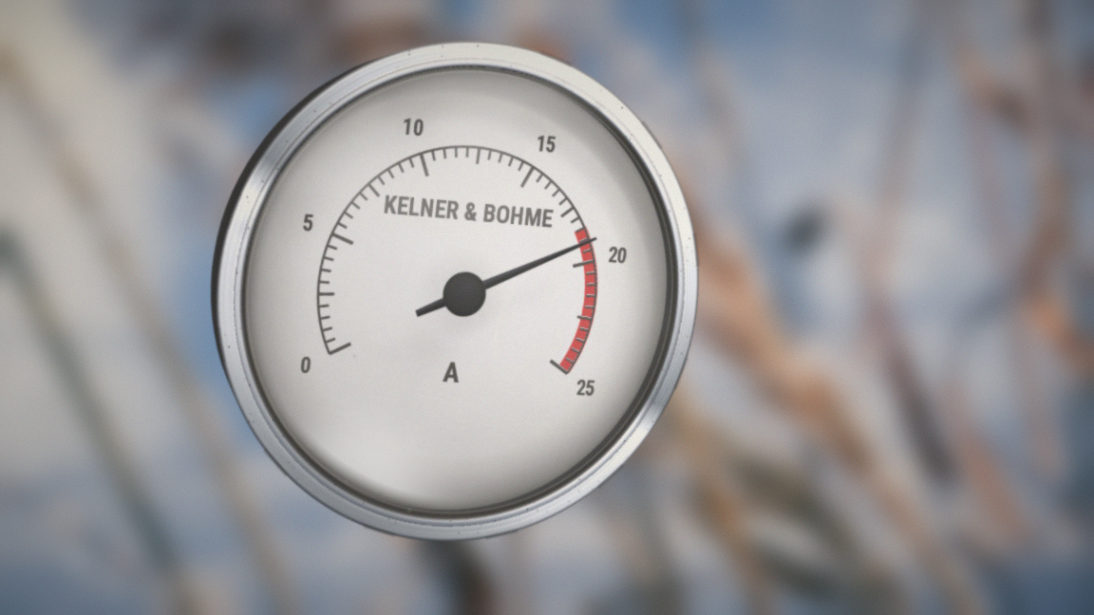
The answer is 19 (A)
